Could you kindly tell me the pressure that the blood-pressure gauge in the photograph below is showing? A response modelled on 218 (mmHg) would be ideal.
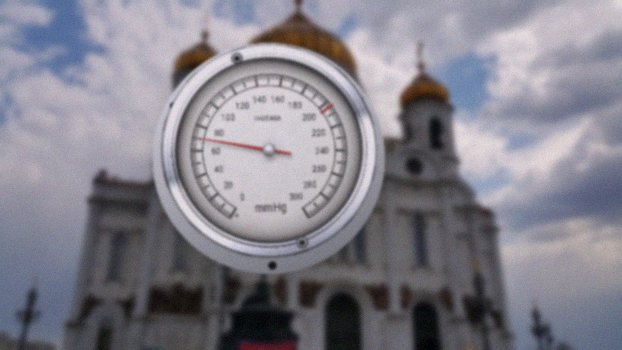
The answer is 70 (mmHg)
